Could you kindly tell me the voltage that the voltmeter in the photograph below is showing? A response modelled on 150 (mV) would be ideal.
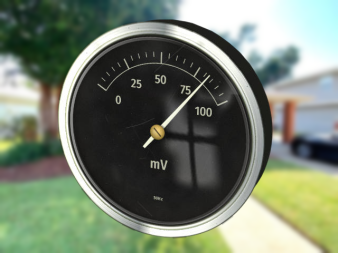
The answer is 82.5 (mV)
